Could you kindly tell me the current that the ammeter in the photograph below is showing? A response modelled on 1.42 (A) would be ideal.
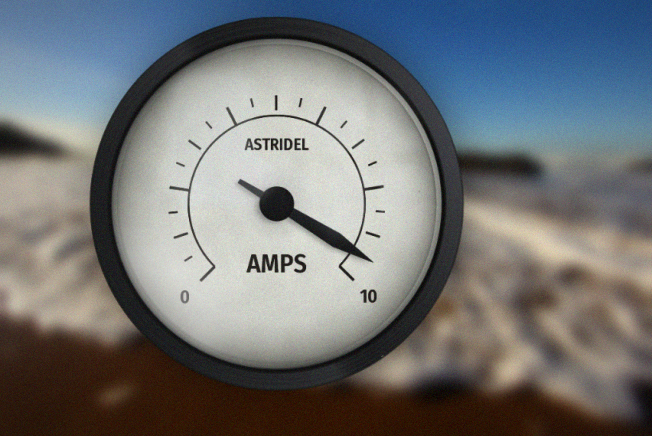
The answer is 9.5 (A)
